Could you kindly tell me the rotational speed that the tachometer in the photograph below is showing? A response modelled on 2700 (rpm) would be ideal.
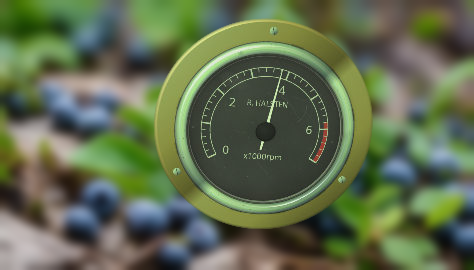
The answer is 3800 (rpm)
